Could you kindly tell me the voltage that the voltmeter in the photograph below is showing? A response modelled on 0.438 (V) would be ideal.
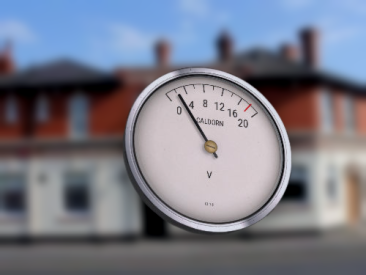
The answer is 2 (V)
